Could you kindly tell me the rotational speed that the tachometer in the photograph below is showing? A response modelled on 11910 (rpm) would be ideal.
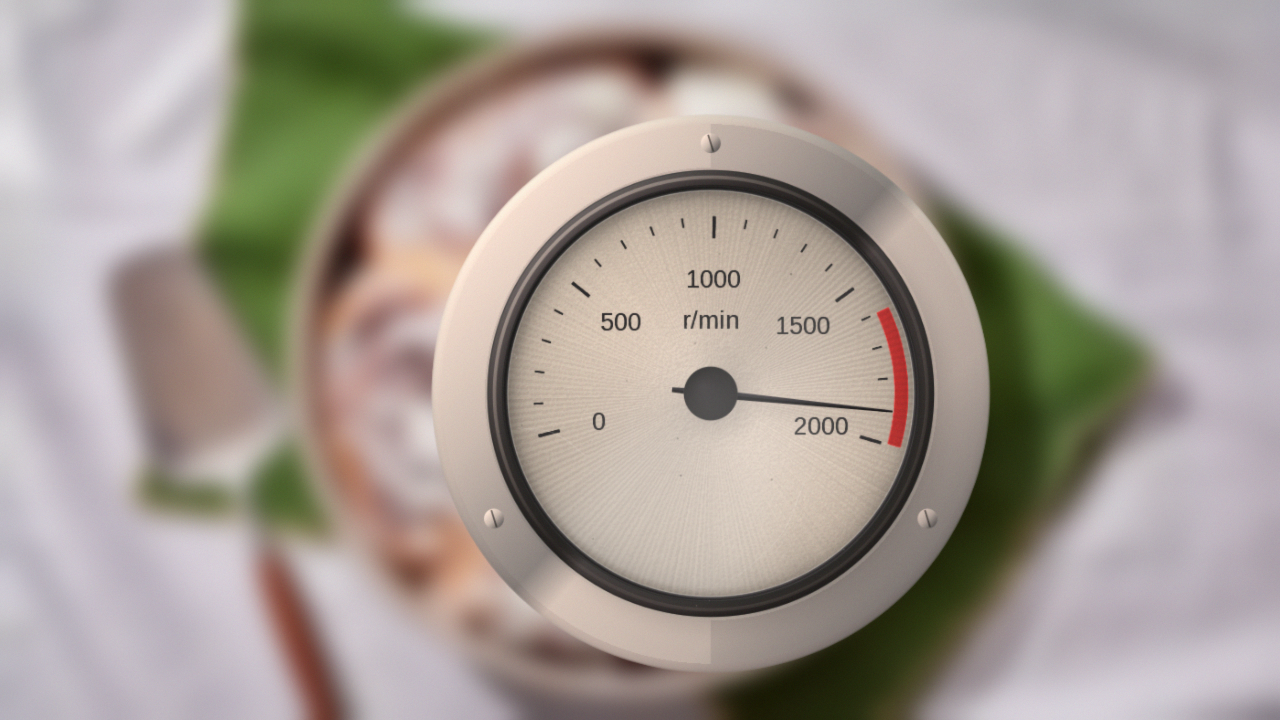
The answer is 1900 (rpm)
